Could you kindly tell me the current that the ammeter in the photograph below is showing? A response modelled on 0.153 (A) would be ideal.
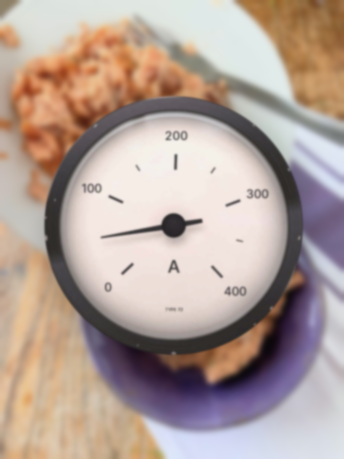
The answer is 50 (A)
